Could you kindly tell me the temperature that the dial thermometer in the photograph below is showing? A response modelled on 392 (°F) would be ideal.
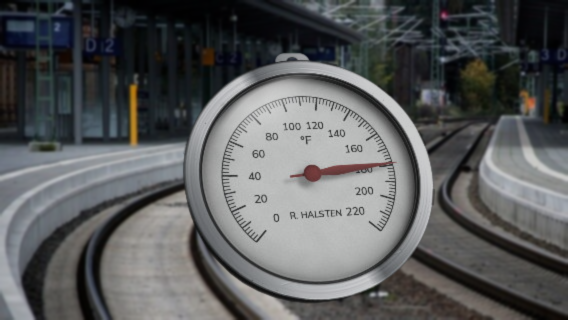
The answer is 180 (°F)
